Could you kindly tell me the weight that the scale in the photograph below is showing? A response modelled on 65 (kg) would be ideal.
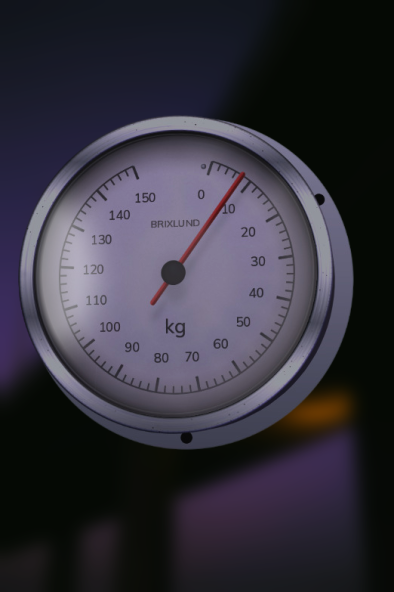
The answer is 8 (kg)
